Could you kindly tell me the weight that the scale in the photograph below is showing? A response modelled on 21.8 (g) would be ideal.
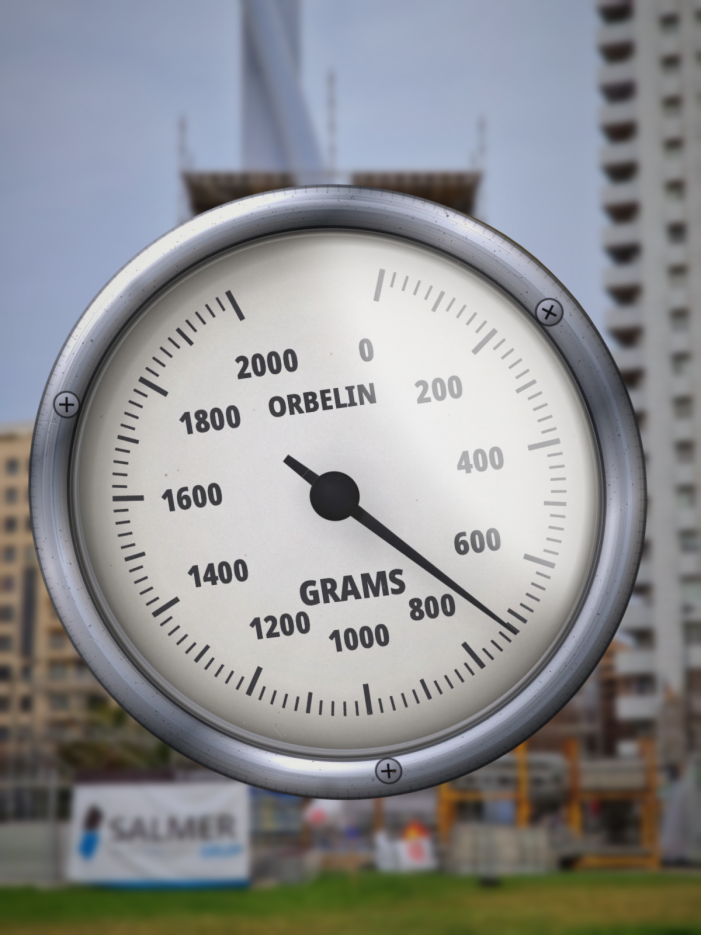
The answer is 720 (g)
